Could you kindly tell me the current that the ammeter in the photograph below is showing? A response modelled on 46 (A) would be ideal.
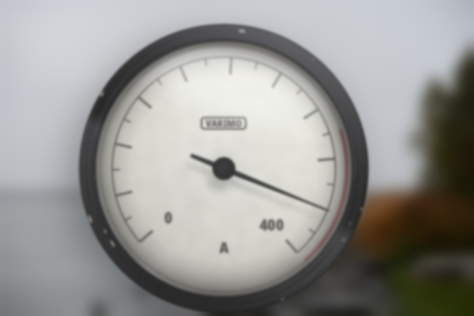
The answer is 360 (A)
